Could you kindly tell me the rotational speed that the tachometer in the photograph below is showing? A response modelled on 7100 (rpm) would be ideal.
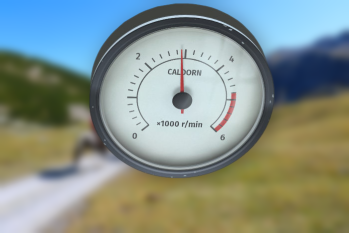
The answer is 2900 (rpm)
